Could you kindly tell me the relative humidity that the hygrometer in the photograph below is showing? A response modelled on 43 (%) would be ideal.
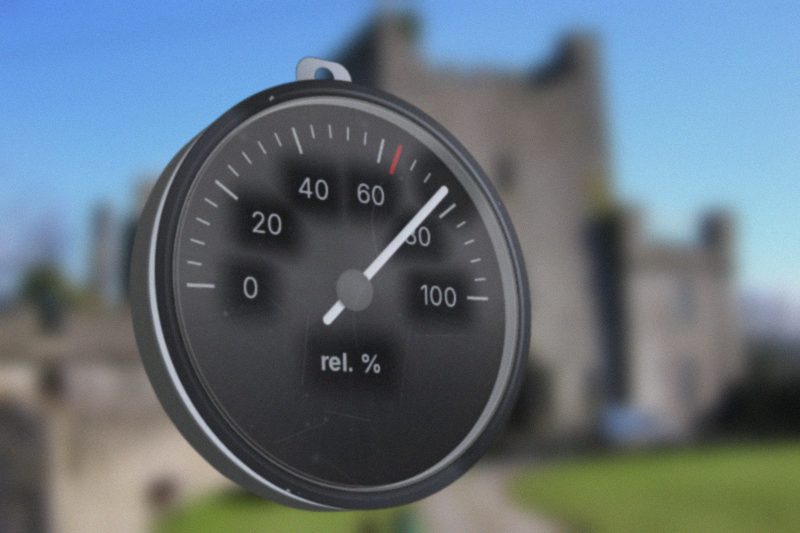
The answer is 76 (%)
